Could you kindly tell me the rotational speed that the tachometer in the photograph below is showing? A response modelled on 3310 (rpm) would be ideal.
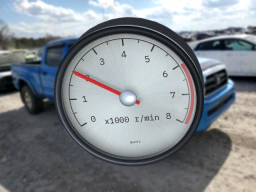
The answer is 2000 (rpm)
